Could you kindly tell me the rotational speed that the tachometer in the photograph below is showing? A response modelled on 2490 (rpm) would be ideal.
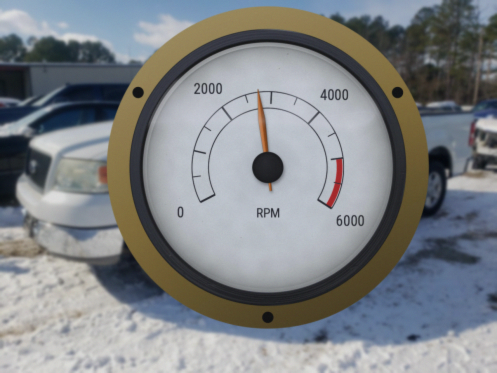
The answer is 2750 (rpm)
